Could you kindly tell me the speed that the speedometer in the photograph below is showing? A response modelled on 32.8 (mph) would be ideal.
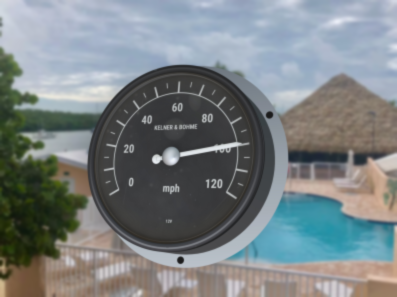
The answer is 100 (mph)
